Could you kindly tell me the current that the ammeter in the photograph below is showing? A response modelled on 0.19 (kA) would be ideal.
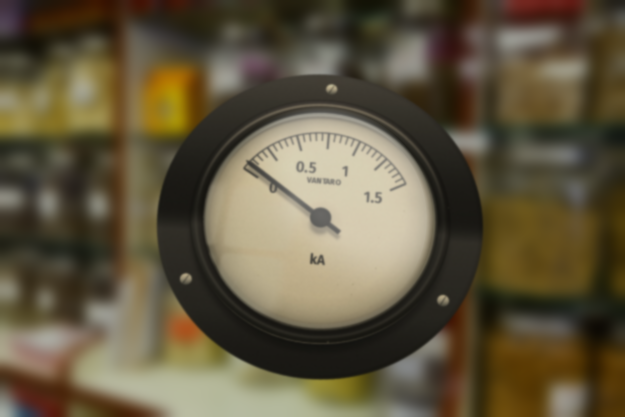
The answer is 0.05 (kA)
